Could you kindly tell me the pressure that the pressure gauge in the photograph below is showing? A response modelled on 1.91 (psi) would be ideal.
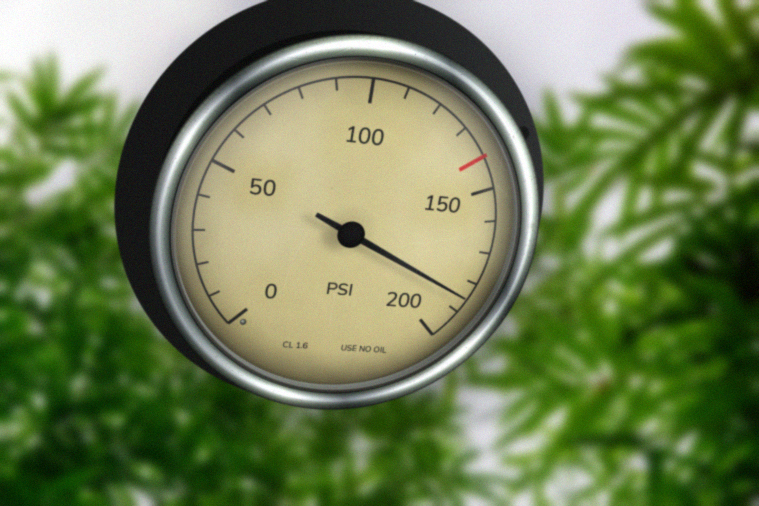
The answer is 185 (psi)
